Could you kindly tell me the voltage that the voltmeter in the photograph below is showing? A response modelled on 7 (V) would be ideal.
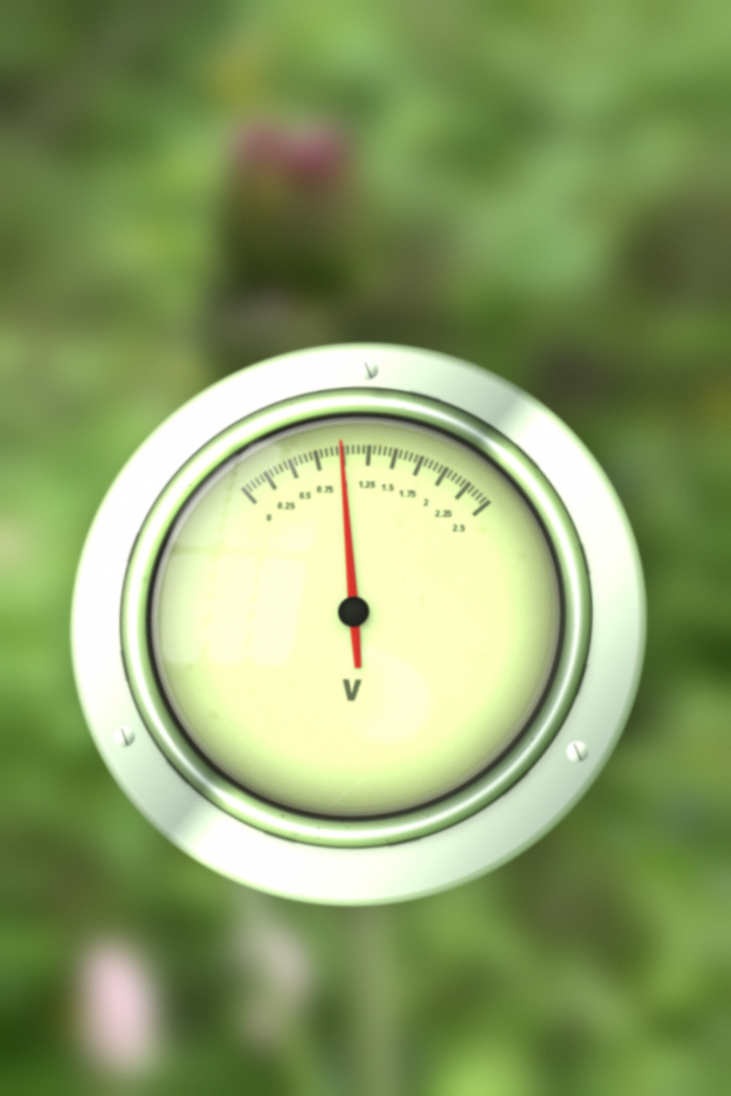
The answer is 1 (V)
